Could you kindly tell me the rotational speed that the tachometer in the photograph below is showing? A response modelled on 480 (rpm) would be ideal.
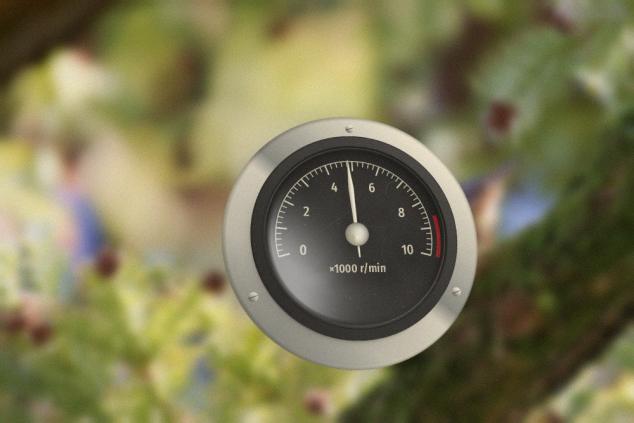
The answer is 4800 (rpm)
